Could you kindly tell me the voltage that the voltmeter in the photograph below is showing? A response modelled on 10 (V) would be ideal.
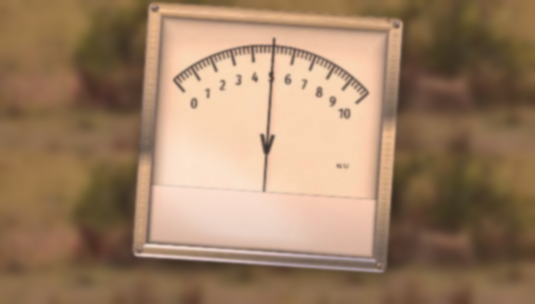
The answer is 5 (V)
